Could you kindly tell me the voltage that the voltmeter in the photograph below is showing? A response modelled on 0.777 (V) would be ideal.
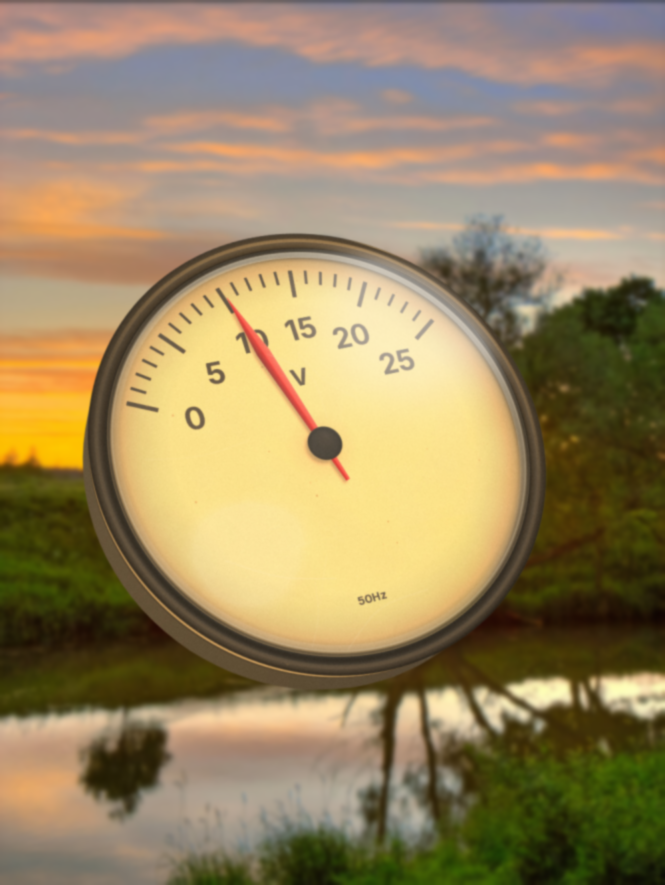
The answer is 10 (V)
